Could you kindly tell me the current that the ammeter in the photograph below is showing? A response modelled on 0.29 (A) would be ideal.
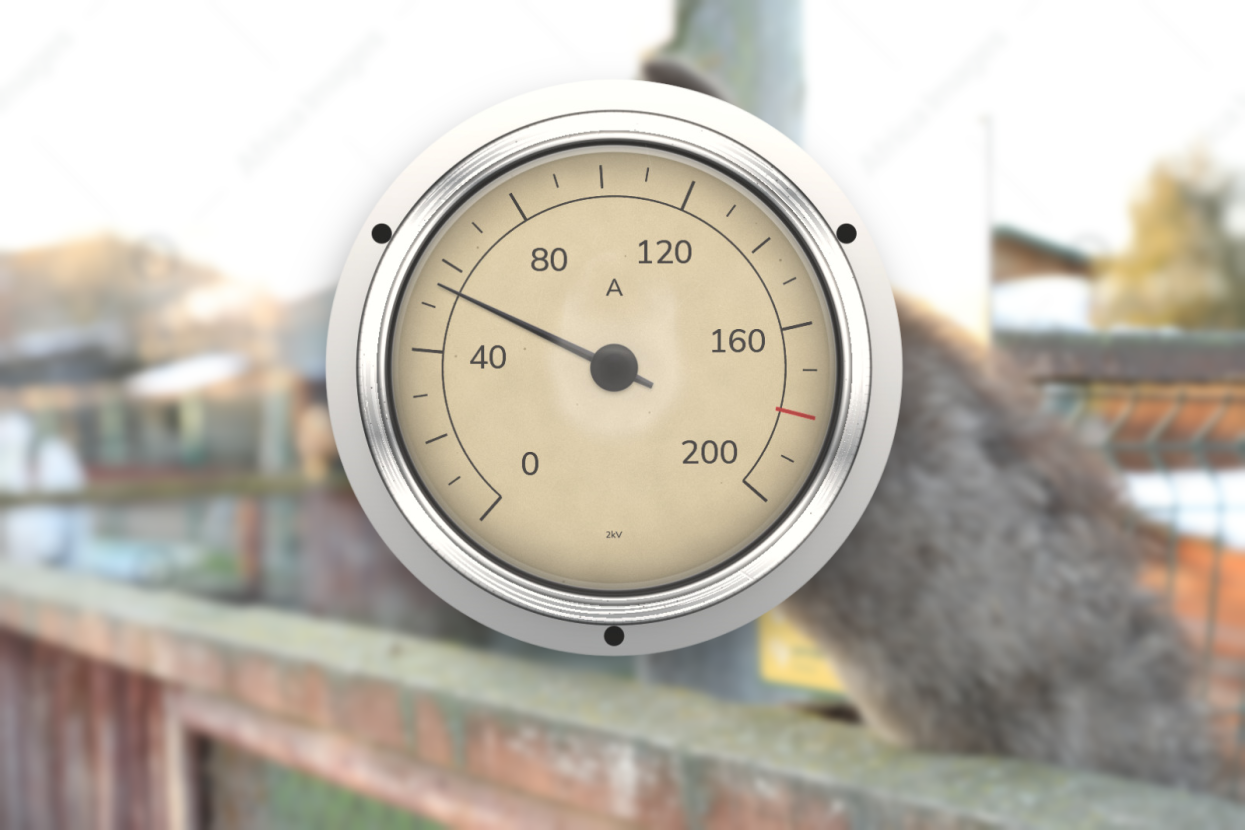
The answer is 55 (A)
